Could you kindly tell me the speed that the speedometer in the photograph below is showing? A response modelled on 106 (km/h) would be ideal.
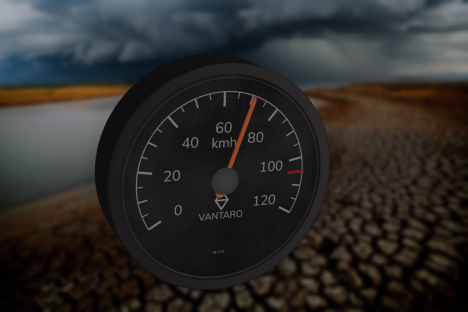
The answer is 70 (km/h)
